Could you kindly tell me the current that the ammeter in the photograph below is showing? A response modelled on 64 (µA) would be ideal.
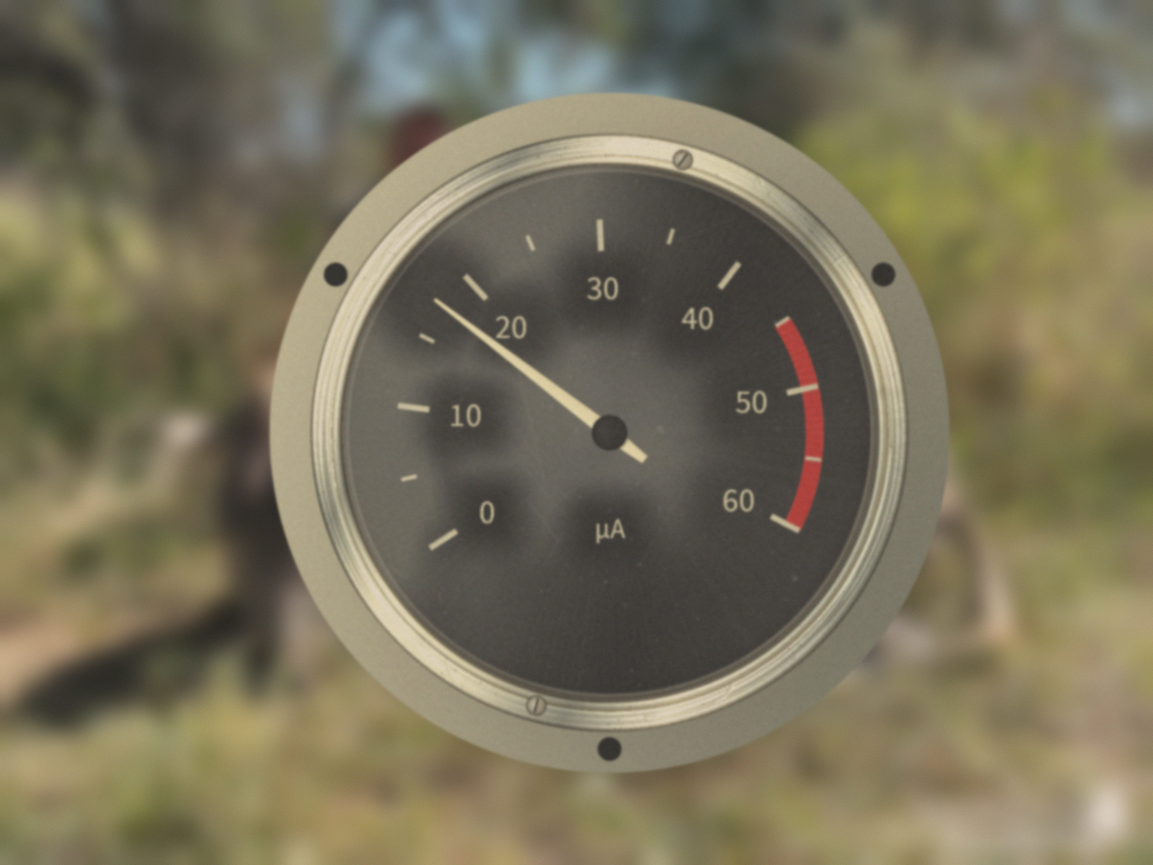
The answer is 17.5 (µA)
